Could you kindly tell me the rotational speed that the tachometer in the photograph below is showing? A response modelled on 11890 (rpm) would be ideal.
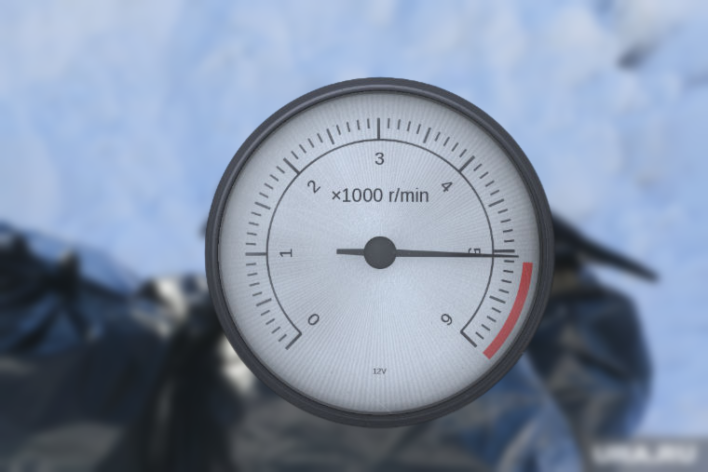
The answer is 5050 (rpm)
